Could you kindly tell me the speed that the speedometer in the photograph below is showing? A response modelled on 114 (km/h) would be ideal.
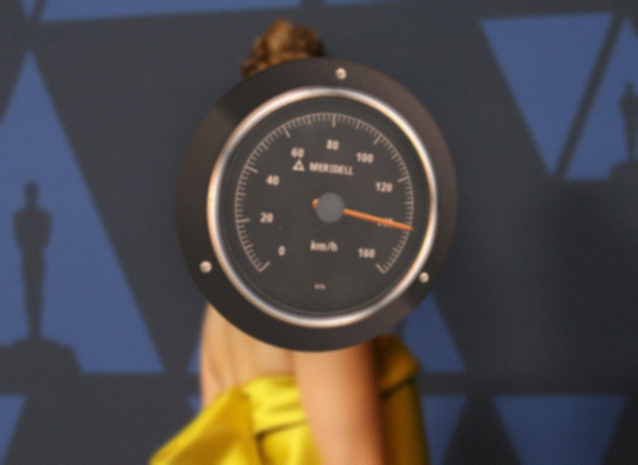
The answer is 140 (km/h)
